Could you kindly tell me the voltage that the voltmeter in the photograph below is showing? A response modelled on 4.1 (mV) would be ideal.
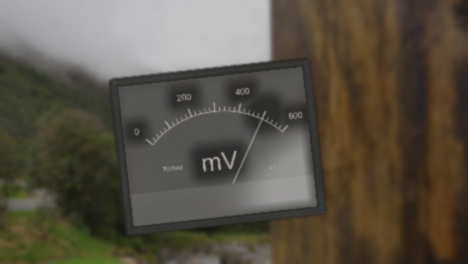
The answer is 500 (mV)
